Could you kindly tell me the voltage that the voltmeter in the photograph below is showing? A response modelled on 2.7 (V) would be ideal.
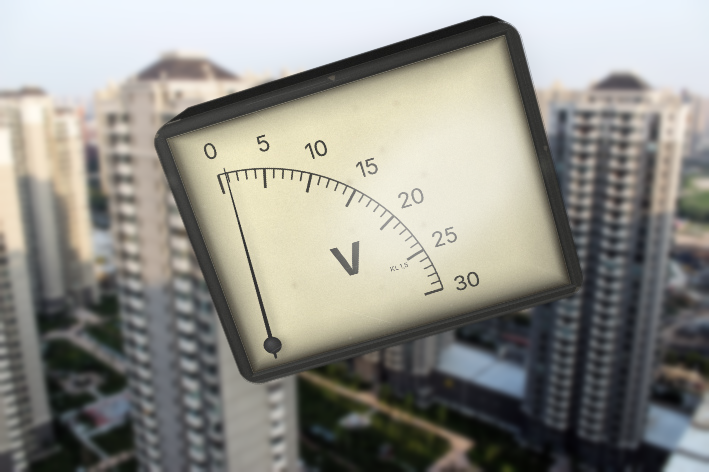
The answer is 1 (V)
